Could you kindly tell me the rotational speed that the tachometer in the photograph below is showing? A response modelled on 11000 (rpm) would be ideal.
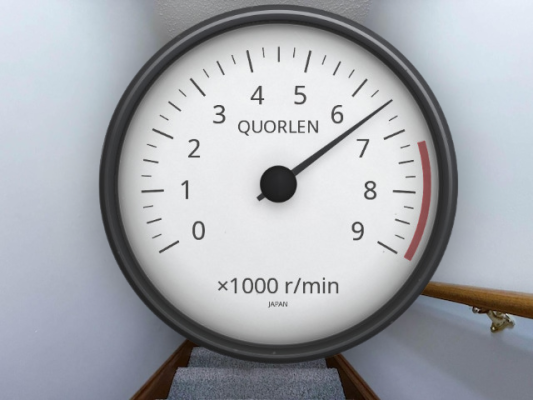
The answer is 6500 (rpm)
